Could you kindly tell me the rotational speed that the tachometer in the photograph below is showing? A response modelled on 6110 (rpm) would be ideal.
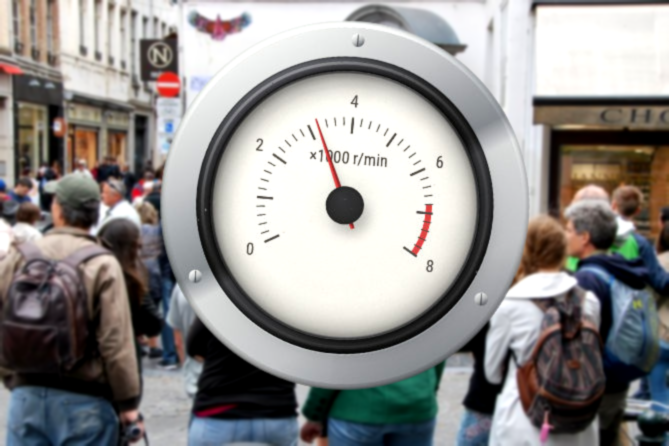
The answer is 3200 (rpm)
